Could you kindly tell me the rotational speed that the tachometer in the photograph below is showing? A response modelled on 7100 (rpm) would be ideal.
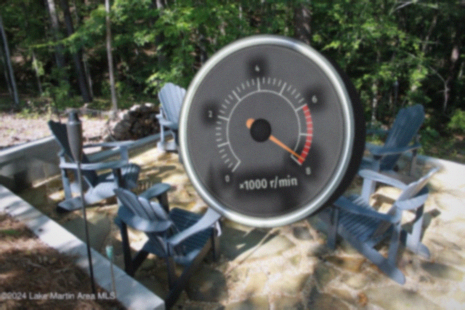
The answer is 7800 (rpm)
